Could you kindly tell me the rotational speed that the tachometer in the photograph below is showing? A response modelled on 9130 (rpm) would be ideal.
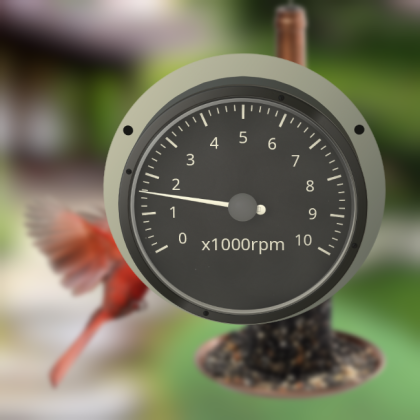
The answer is 1600 (rpm)
